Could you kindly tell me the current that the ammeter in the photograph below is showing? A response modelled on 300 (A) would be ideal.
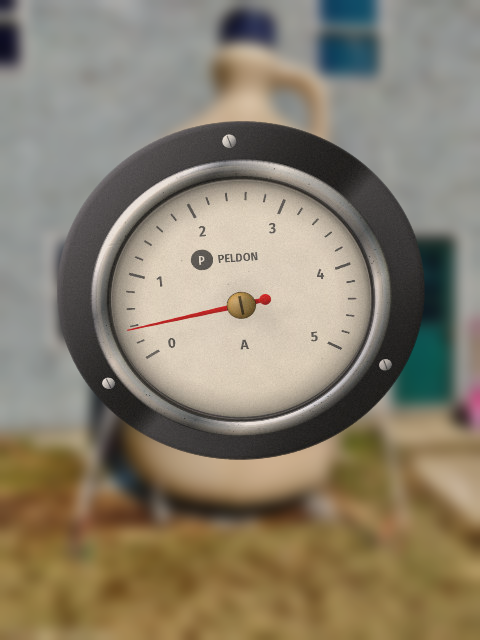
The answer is 0.4 (A)
